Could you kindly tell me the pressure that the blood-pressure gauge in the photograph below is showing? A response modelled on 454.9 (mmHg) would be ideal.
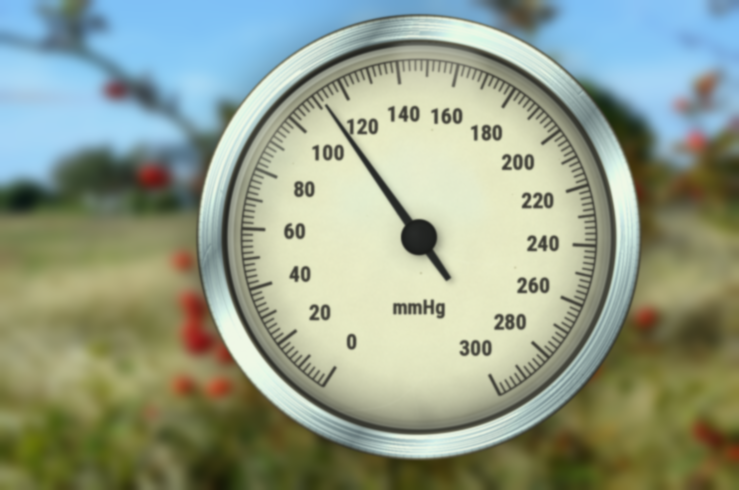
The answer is 112 (mmHg)
